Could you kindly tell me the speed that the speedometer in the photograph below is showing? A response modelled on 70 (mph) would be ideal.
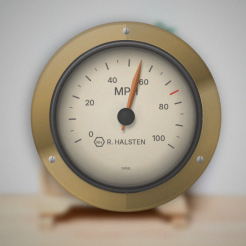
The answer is 55 (mph)
